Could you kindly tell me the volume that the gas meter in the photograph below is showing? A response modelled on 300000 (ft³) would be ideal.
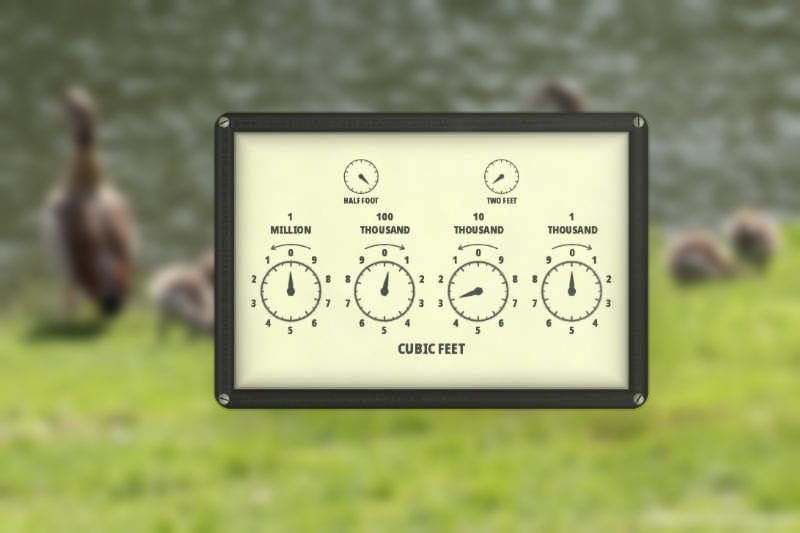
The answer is 3000 (ft³)
